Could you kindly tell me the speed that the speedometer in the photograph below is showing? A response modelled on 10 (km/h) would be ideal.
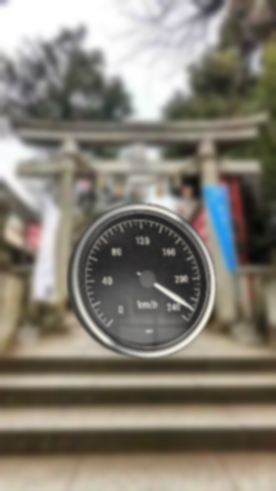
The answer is 230 (km/h)
